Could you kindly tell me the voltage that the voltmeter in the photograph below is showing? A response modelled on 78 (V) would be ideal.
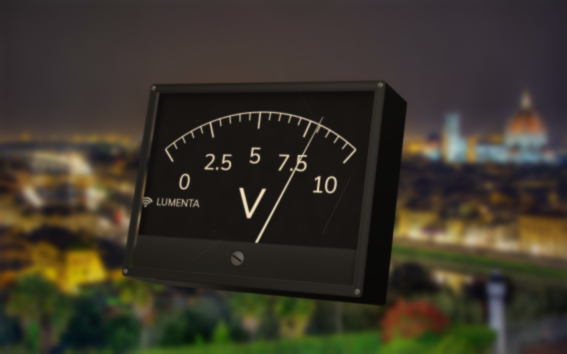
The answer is 8 (V)
